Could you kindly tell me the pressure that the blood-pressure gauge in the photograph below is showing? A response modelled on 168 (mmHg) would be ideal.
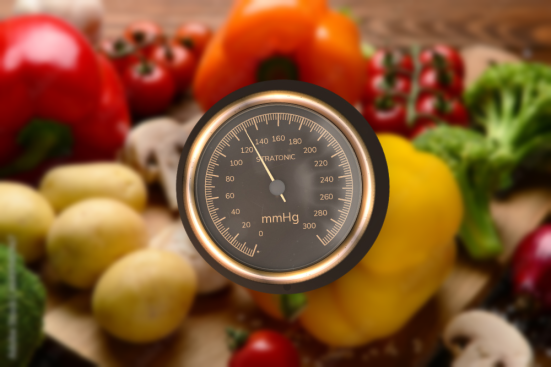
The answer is 130 (mmHg)
